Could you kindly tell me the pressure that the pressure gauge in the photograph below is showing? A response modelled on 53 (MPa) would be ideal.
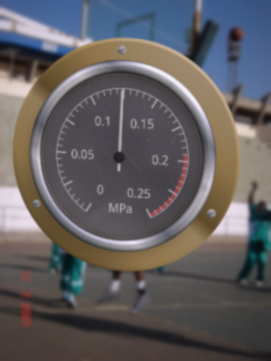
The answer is 0.125 (MPa)
